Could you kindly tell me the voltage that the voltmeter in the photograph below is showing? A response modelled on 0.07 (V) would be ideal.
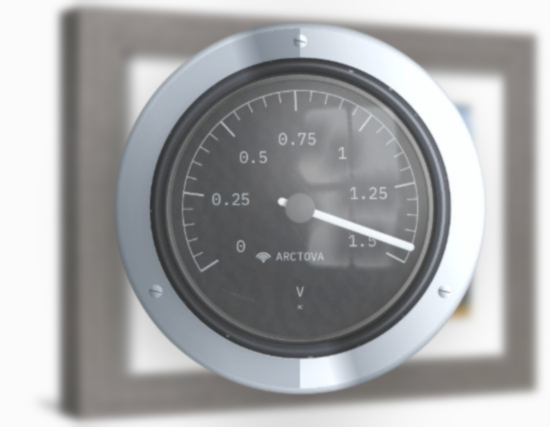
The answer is 1.45 (V)
